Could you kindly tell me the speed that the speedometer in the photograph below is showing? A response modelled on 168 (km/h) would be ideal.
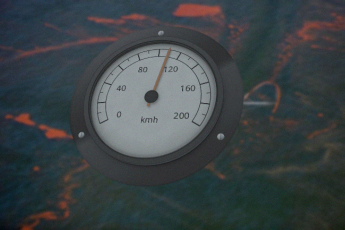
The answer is 110 (km/h)
